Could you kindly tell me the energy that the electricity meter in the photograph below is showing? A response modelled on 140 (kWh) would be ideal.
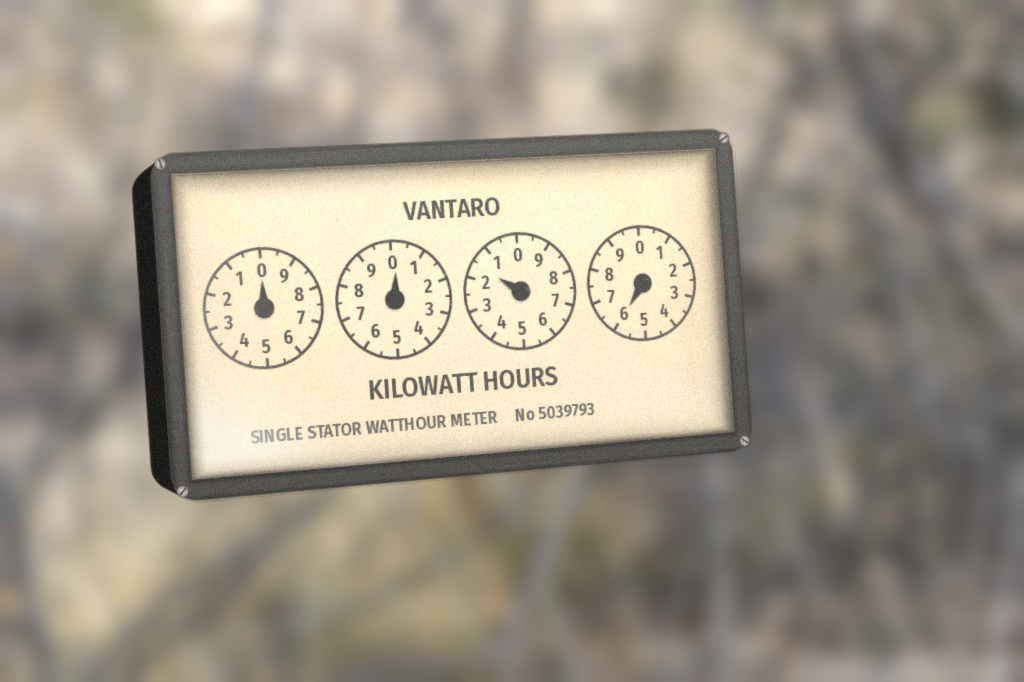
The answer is 16 (kWh)
